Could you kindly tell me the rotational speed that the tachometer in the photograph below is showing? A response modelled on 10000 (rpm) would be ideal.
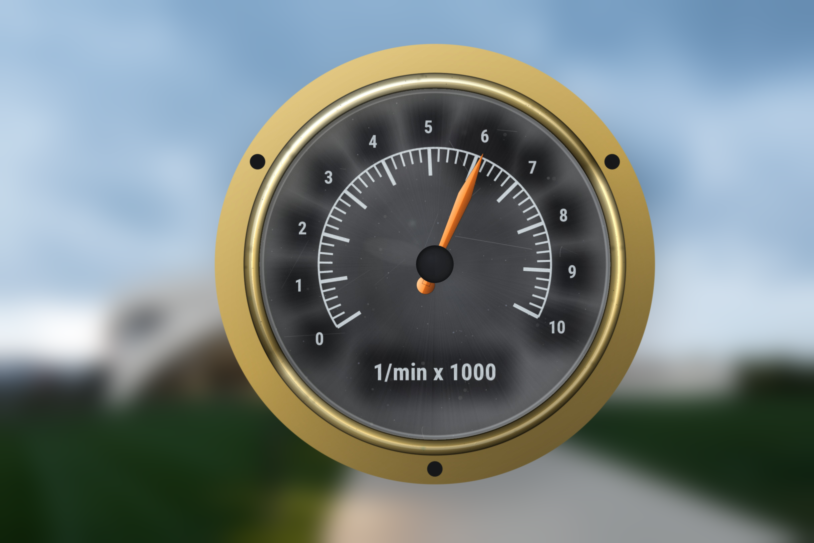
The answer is 6100 (rpm)
